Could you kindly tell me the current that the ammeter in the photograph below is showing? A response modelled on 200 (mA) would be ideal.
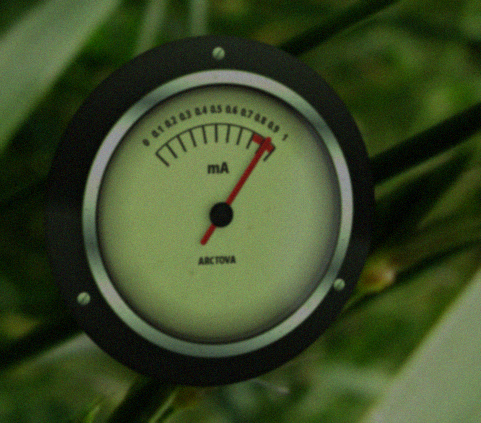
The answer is 0.9 (mA)
